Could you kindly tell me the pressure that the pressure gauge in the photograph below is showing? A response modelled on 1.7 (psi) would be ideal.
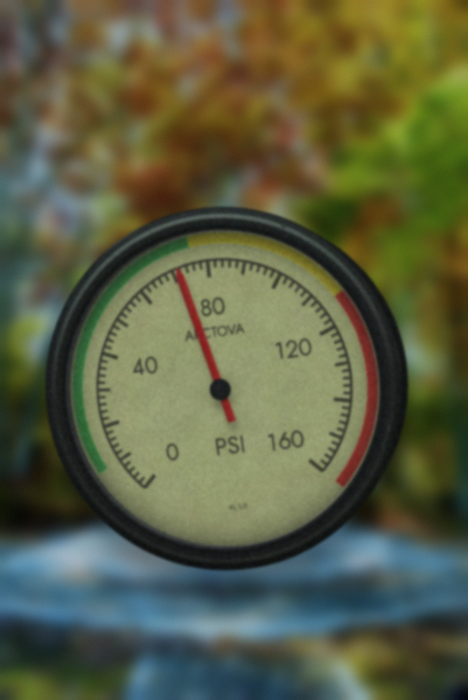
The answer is 72 (psi)
